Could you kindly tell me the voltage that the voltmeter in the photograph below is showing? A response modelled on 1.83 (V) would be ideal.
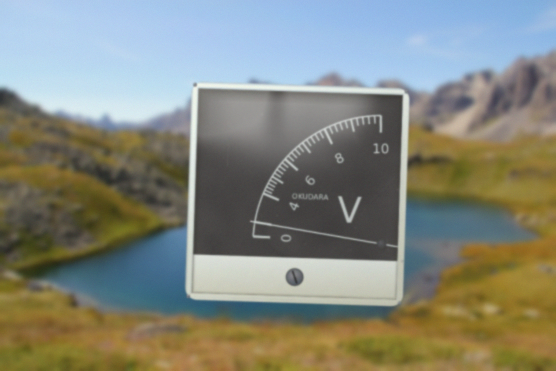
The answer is 2 (V)
